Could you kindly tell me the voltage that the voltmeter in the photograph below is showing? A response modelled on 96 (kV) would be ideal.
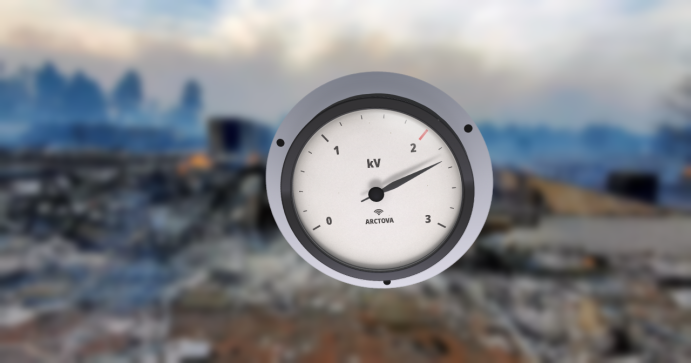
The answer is 2.3 (kV)
